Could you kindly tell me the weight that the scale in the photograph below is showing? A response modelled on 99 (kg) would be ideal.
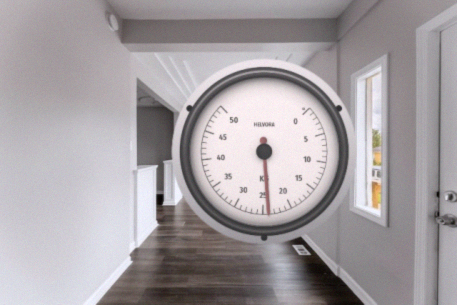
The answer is 24 (kg)
